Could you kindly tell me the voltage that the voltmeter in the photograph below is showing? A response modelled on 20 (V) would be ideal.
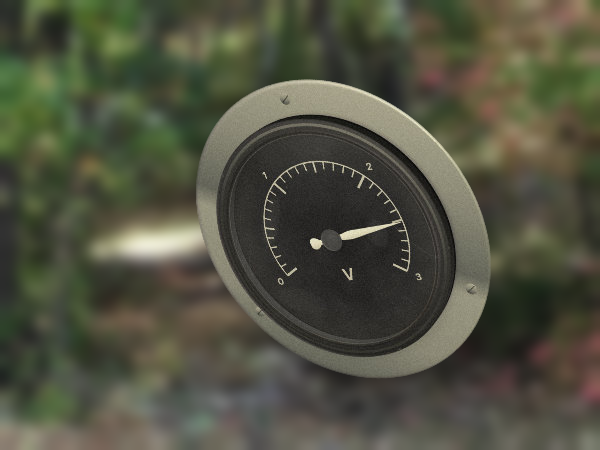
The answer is 2.5 (V)
